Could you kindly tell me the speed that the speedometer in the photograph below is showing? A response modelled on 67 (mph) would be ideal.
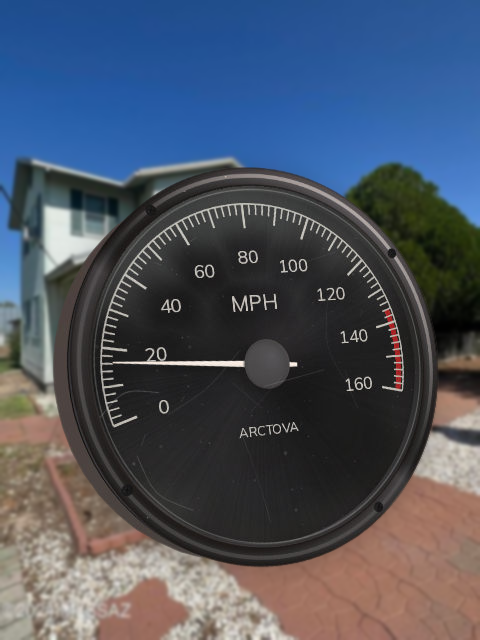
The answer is 16 (mph)
